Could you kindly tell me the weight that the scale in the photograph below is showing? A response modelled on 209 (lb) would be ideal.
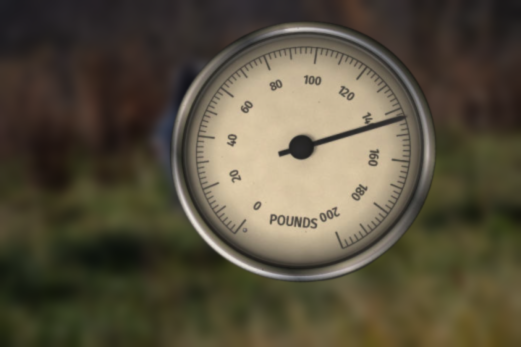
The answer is 144 (lb)
